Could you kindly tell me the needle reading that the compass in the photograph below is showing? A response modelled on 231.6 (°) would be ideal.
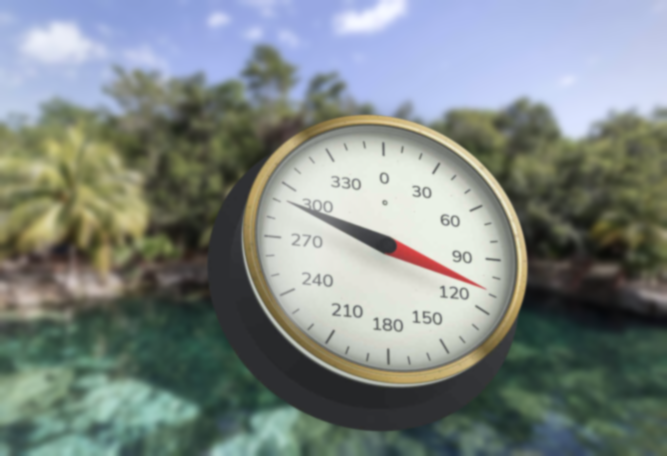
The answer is 110 (°)
